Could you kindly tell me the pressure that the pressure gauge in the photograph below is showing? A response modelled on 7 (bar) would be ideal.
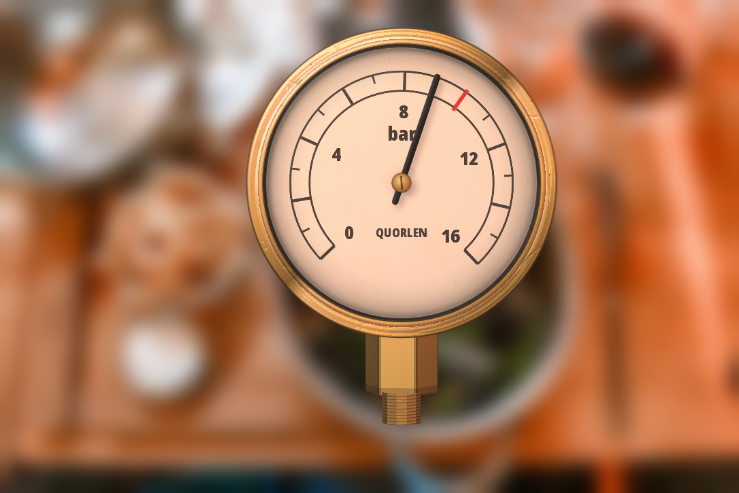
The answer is 9 (bar)
